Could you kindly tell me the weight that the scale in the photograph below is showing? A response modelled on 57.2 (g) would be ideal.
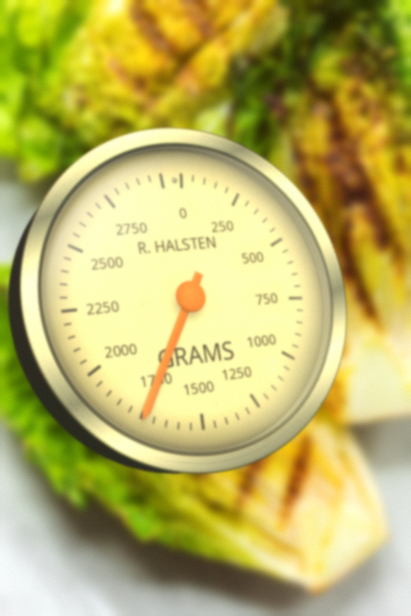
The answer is 1750 (g)
